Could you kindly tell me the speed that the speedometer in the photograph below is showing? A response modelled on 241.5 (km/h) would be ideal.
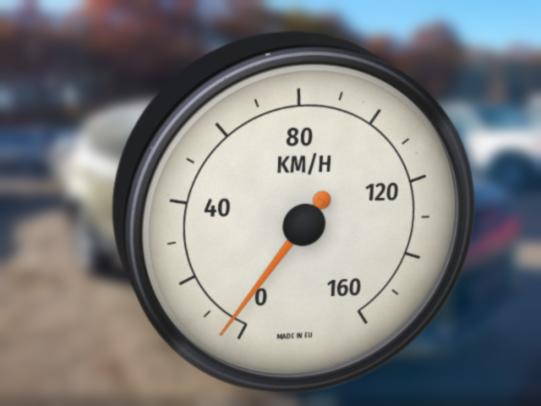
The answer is 5 (km/h)
